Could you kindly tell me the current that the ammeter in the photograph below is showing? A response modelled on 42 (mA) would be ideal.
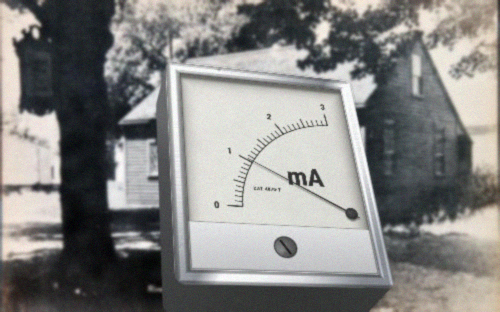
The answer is 1 (mA)
